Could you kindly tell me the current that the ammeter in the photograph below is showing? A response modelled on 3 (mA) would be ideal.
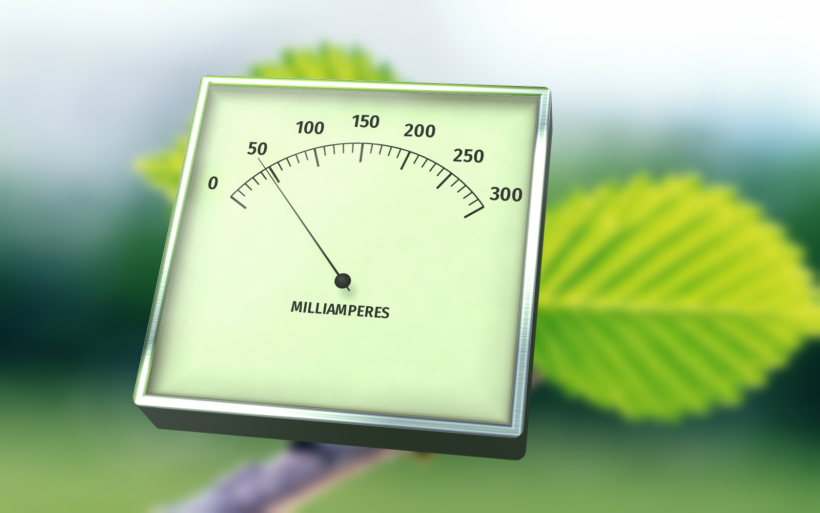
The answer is 45 (mA)
